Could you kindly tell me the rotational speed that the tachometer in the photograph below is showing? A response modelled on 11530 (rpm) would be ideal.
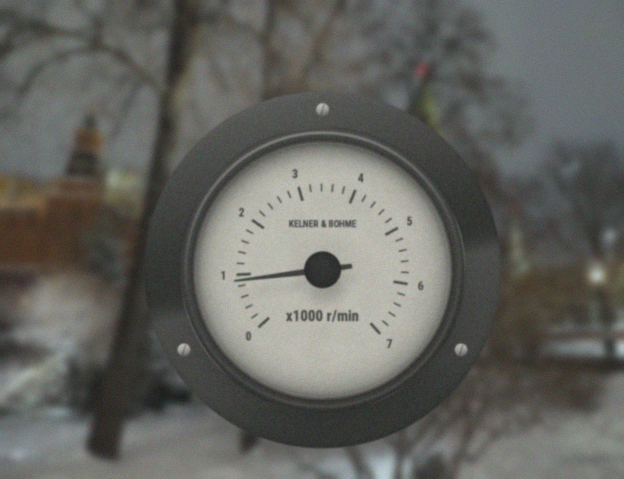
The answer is 900 (rpm)
